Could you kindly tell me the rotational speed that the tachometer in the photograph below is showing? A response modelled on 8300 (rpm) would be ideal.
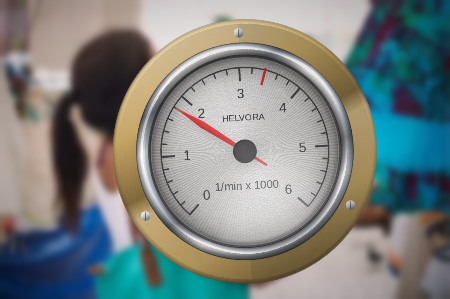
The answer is 1800 (rpm)
